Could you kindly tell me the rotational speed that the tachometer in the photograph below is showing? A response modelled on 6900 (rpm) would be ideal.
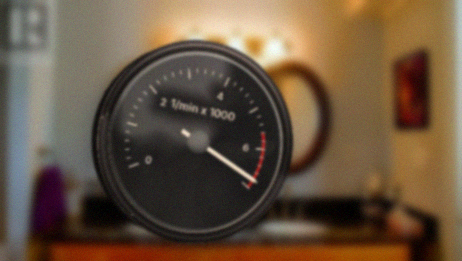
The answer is 6800 (rpm)
